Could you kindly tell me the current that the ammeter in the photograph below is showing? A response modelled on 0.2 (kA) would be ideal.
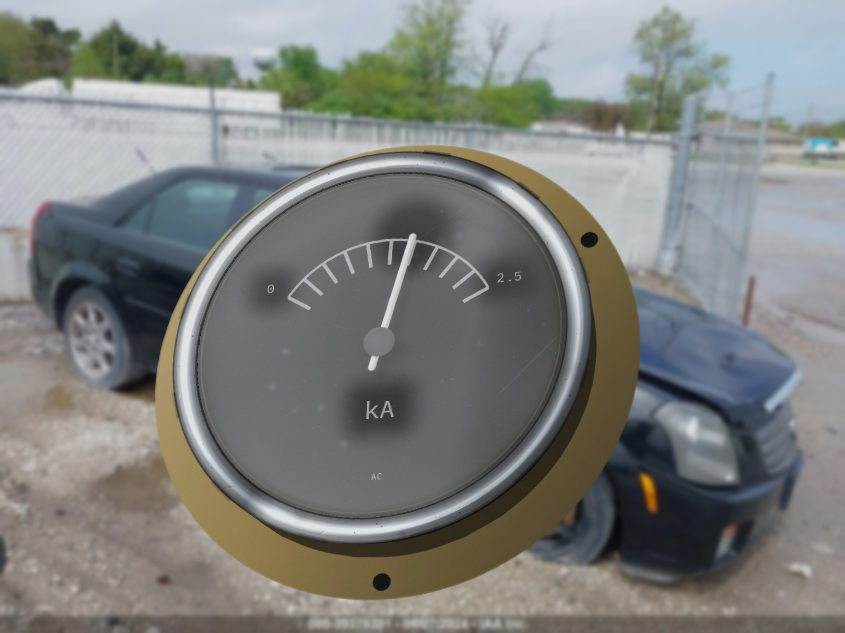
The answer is 1.5 (kA)
